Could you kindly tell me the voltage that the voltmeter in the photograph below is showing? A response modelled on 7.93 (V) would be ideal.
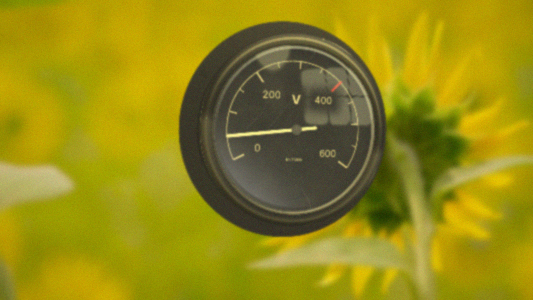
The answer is 50 (V)
